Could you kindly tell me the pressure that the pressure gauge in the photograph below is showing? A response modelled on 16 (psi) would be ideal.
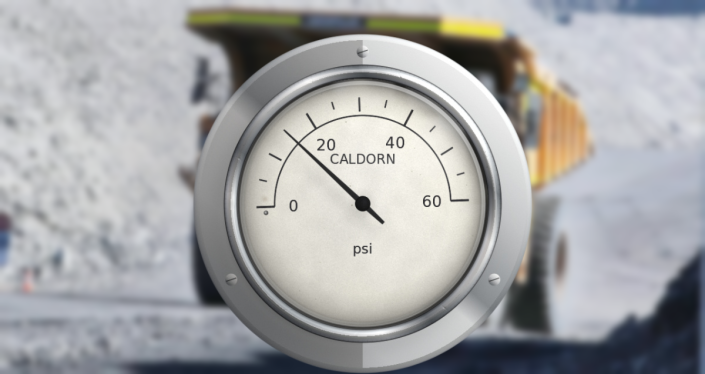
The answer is 15 (psi)
